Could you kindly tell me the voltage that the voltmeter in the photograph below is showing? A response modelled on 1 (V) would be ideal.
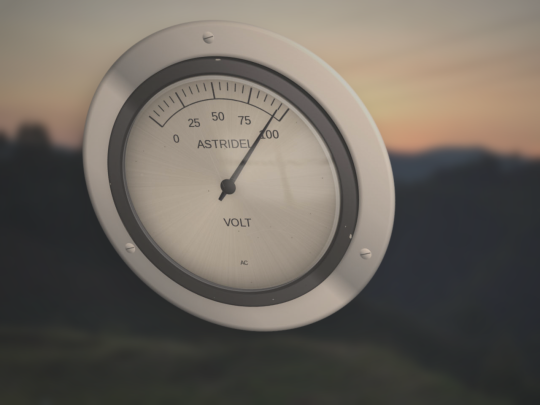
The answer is 95 (V)
